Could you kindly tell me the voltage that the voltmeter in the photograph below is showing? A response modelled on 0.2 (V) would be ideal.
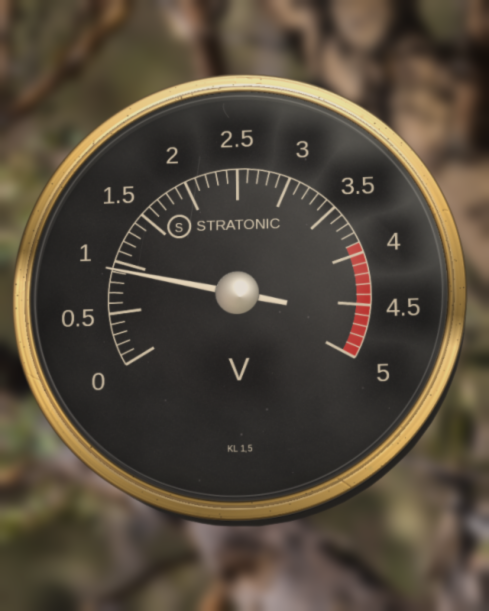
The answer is 0.9 (V)
